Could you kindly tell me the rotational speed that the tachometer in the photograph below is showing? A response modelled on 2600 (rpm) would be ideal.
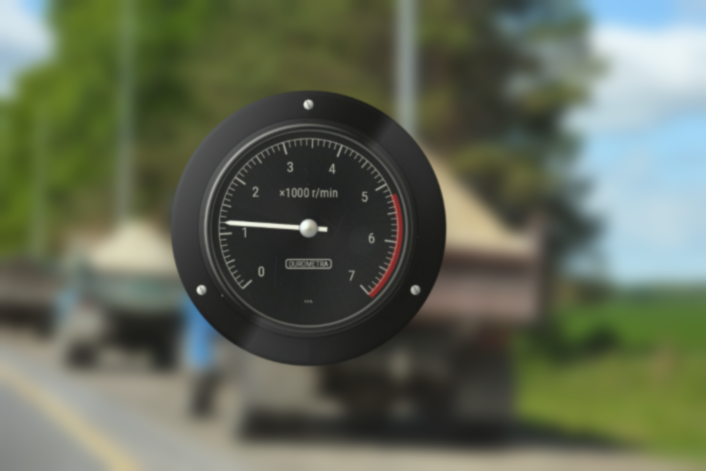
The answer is 1200 (rpm)
